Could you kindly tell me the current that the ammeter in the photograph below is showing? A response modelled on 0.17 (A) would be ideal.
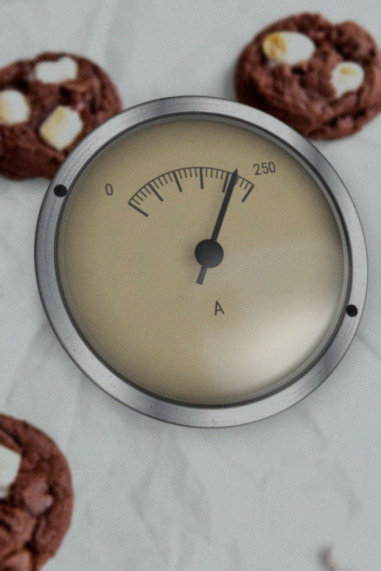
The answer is 210 (A)
